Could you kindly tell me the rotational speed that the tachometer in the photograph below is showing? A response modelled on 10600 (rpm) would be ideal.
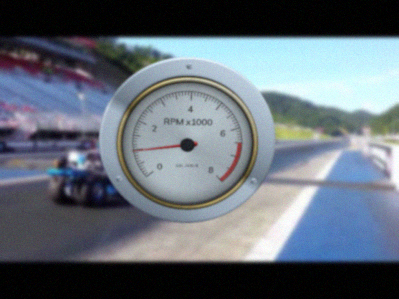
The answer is 1000 (rpm)
